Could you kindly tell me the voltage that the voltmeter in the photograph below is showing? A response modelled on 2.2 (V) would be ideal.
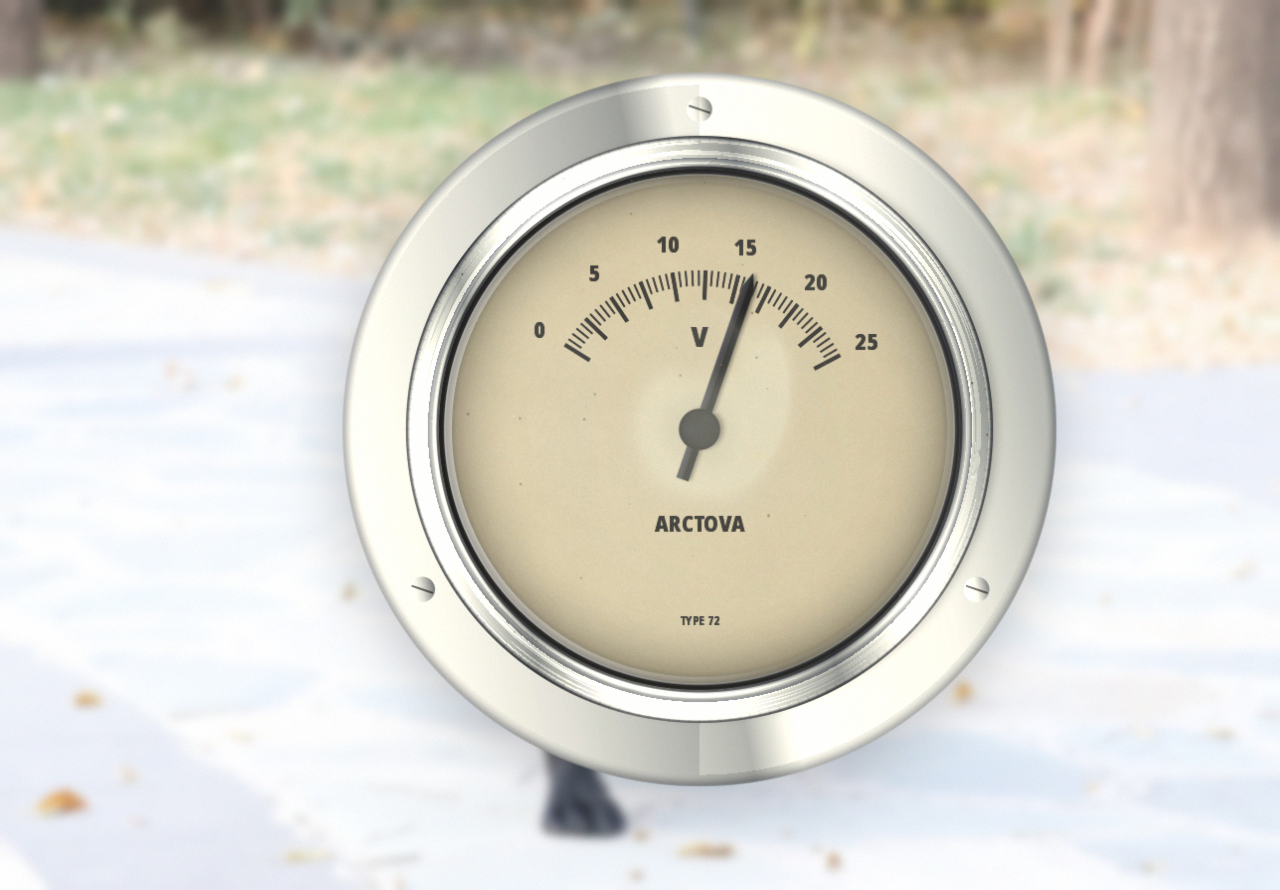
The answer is 16 (V)
